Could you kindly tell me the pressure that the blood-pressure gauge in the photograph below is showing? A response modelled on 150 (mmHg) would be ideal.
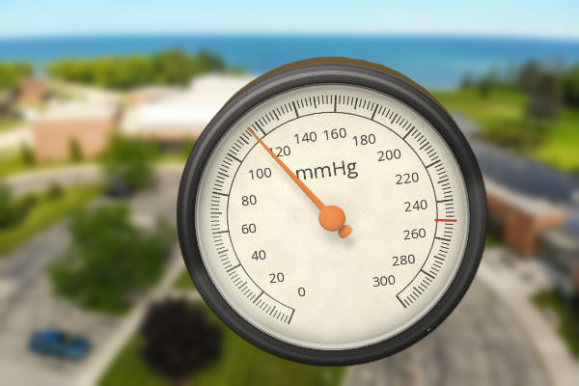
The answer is 116 (mmHg)
